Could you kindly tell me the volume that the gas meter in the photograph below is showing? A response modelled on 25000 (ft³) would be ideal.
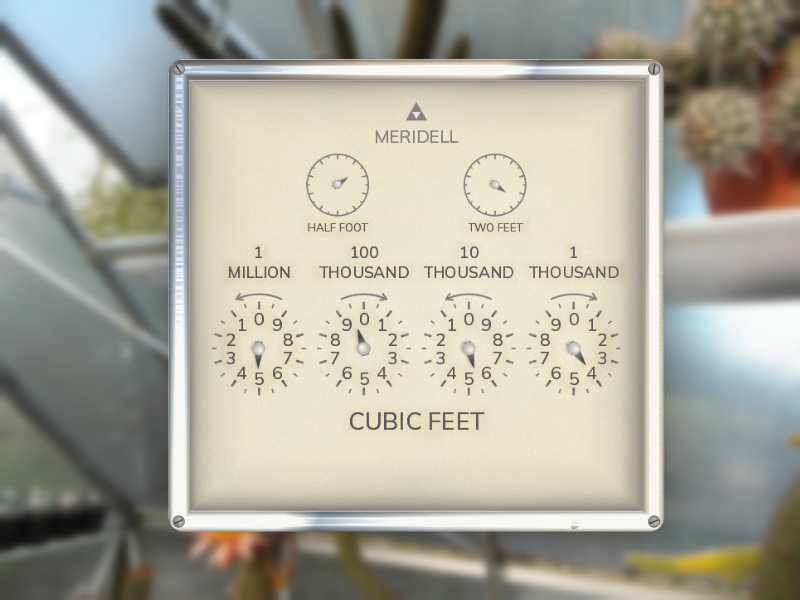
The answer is 495400 (ft³)
